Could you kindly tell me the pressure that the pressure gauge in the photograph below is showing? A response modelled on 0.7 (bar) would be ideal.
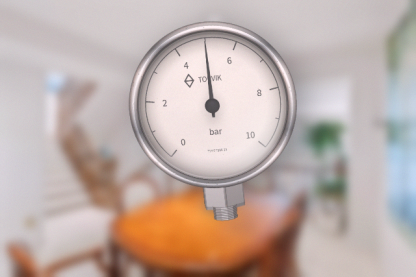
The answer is 5 (bar)
